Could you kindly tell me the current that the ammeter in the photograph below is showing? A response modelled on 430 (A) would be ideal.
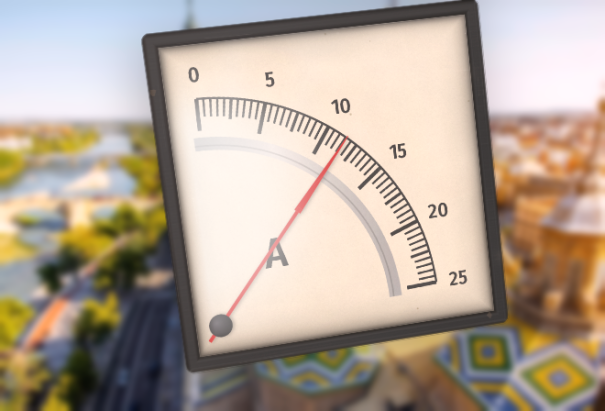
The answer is 11.5 (A)
